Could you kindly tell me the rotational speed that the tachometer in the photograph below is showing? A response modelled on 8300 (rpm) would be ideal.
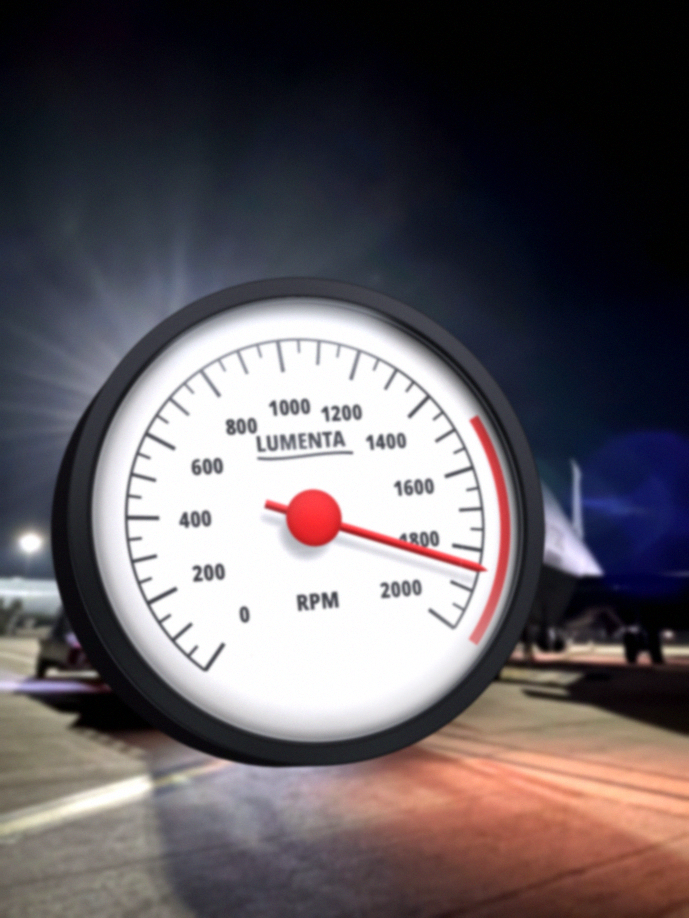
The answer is 1850 (rpm)
